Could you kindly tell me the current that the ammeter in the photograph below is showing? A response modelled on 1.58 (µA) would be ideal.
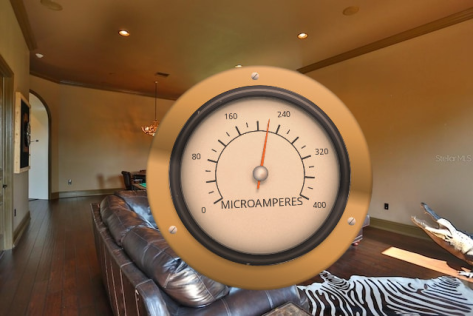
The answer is 220 (µA)
